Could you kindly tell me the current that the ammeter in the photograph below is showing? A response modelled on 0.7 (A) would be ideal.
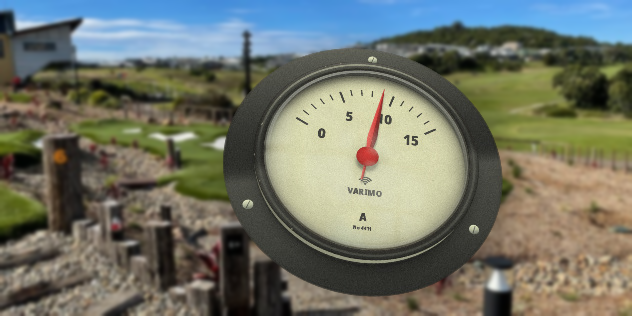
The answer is 9 (A)
